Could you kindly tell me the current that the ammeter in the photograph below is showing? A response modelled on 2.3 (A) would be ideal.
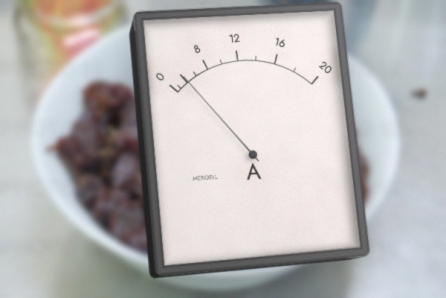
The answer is 4 (A)
